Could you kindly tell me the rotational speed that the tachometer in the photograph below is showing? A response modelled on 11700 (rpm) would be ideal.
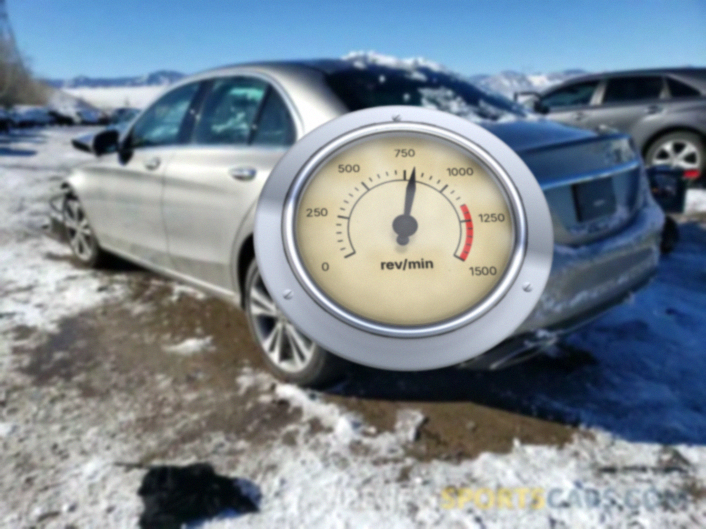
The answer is 800 (rpm)
